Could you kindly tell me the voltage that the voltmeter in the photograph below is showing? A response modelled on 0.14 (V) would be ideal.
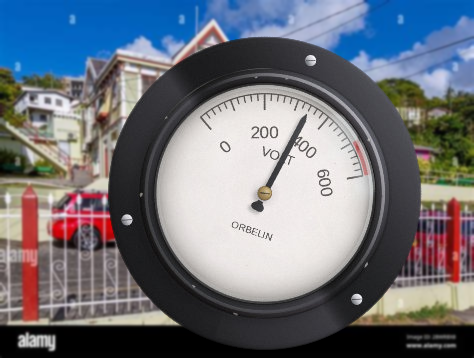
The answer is 340 (V)
